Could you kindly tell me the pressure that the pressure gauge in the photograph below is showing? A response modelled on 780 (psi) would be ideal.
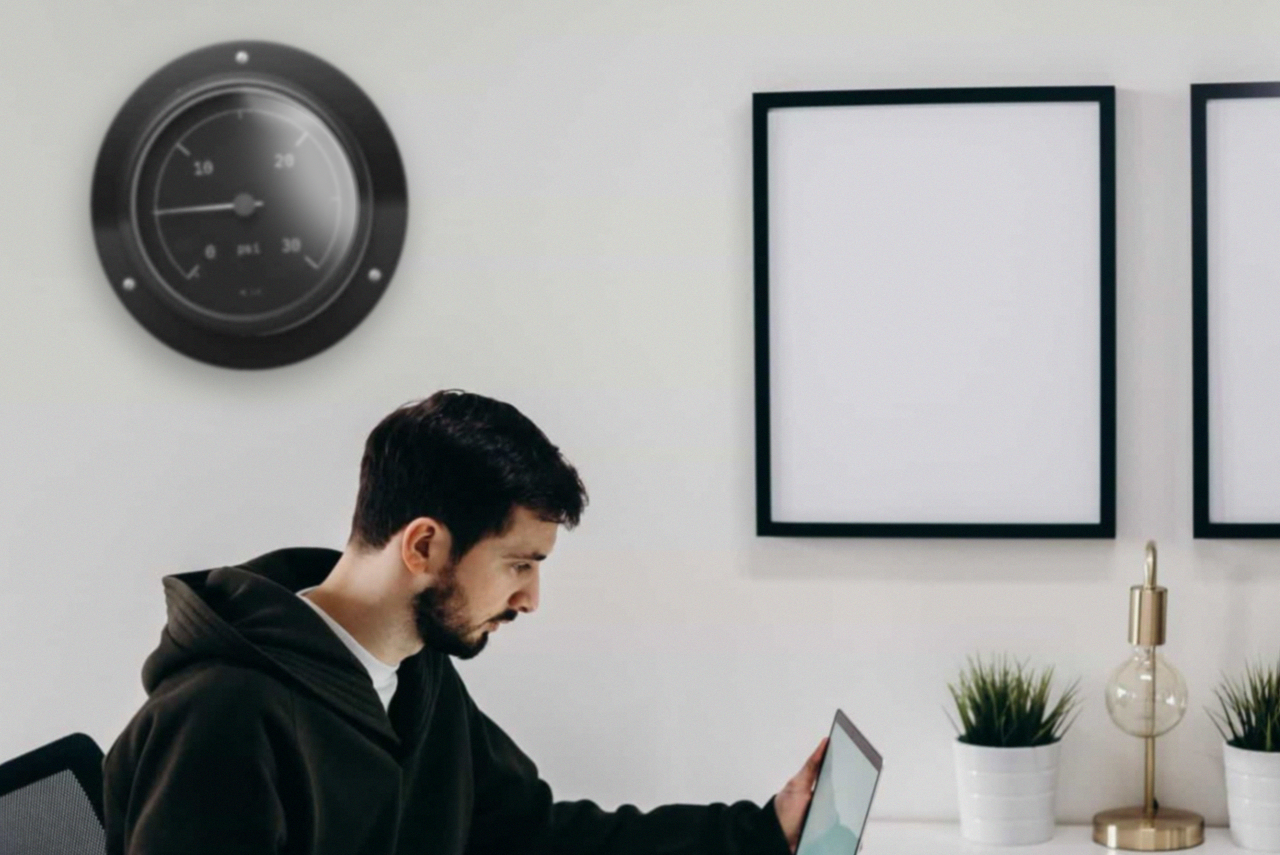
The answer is 5 (psi)
